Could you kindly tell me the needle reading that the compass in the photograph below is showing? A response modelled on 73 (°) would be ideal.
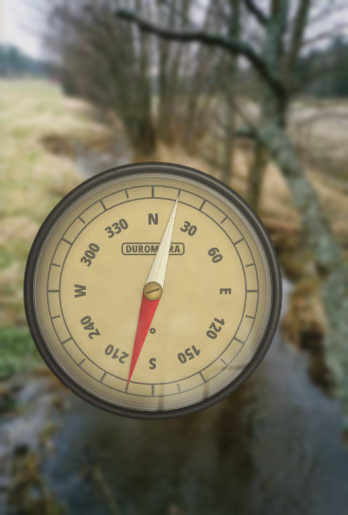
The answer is 195 (°)
